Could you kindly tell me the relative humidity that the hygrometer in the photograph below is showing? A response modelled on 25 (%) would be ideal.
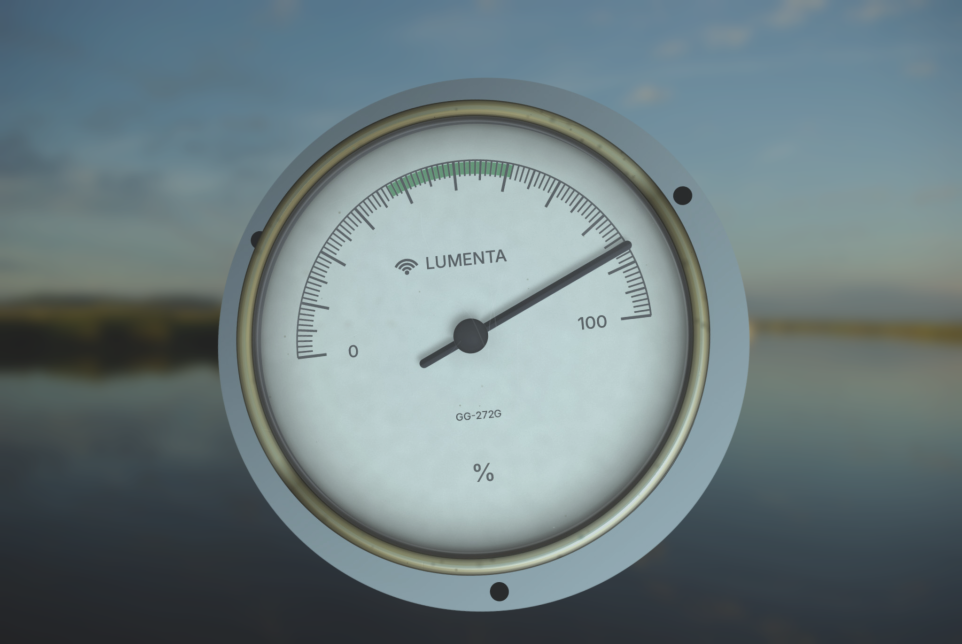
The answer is 87 (%)
